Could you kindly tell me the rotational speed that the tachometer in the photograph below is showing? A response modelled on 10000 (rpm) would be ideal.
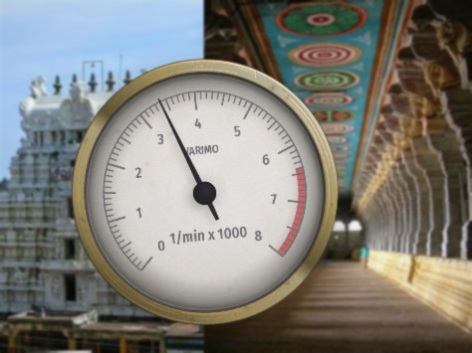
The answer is 3400 (rpm)
